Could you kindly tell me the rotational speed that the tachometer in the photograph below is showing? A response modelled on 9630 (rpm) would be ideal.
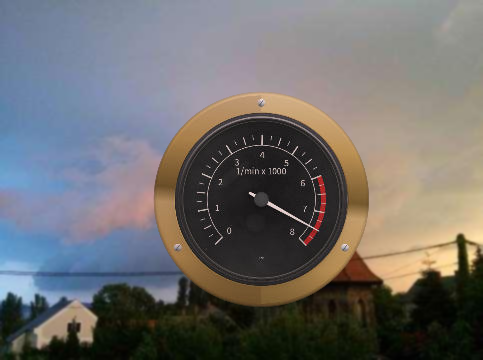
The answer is 7500 (rpm)
